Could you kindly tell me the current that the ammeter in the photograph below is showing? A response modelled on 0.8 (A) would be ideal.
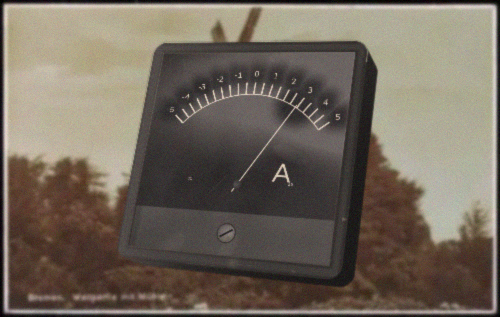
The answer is 3 (A)
